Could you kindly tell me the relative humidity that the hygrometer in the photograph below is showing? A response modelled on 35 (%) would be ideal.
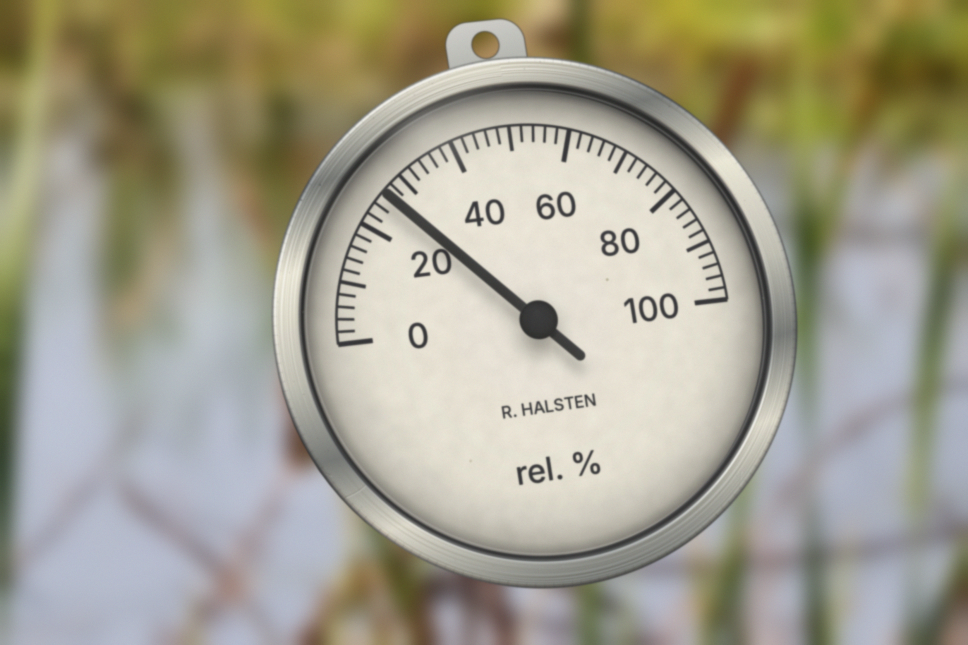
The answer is 26 (%)
